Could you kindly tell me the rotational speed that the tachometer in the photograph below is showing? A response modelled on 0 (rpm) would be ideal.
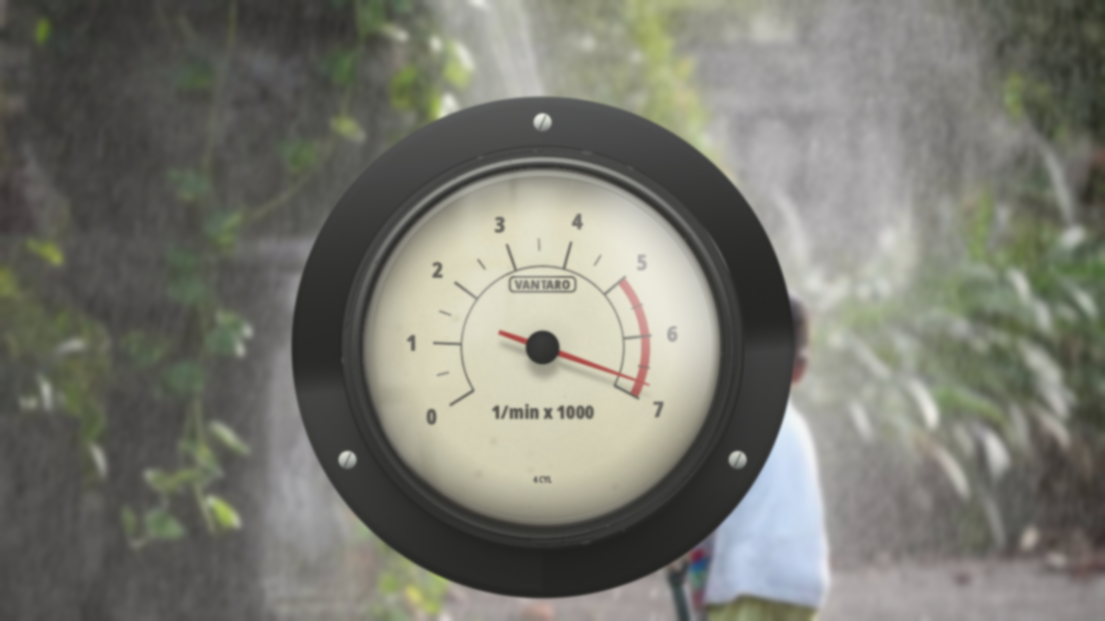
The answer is 6750 (rpm)
